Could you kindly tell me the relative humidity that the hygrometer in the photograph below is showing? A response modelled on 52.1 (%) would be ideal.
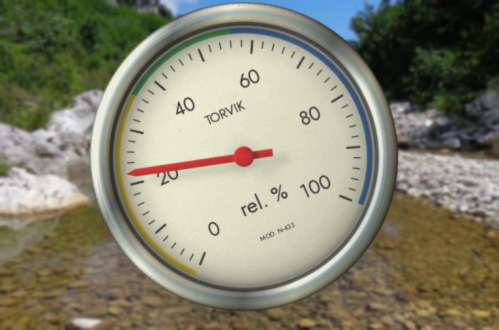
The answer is 22 (%)
